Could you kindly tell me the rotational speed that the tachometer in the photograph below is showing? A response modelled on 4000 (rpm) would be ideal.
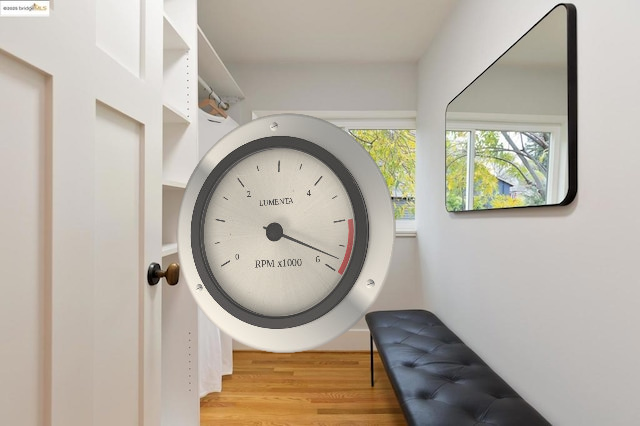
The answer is 5750 (rpm)
